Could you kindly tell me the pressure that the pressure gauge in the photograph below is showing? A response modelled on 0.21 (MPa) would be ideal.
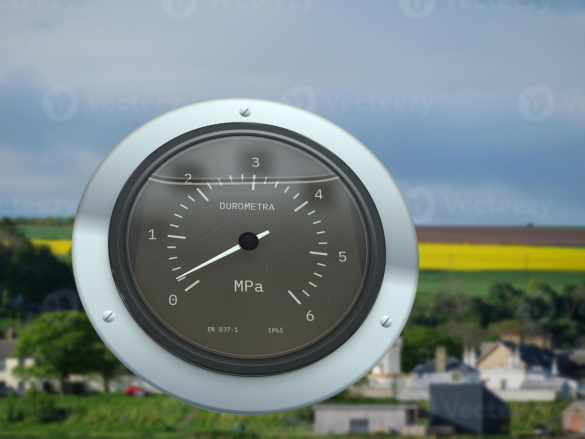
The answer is 0.2 (MPa)
